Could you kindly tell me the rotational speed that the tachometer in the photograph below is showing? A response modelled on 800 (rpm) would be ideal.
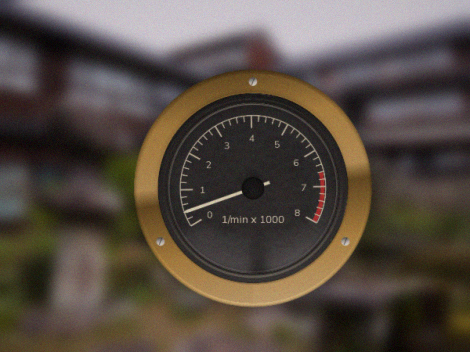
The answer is 400 (rpm)
